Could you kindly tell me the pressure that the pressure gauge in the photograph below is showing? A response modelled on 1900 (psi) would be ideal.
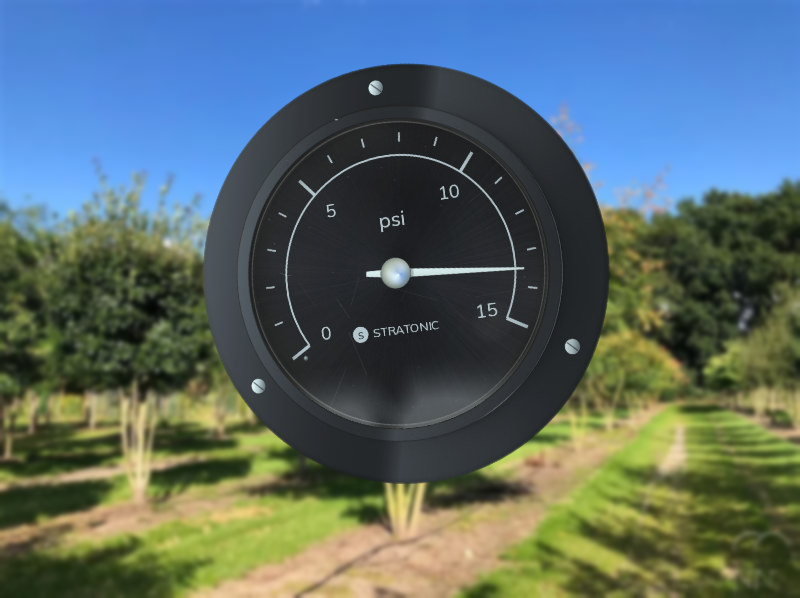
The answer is 13.5 (psi)
